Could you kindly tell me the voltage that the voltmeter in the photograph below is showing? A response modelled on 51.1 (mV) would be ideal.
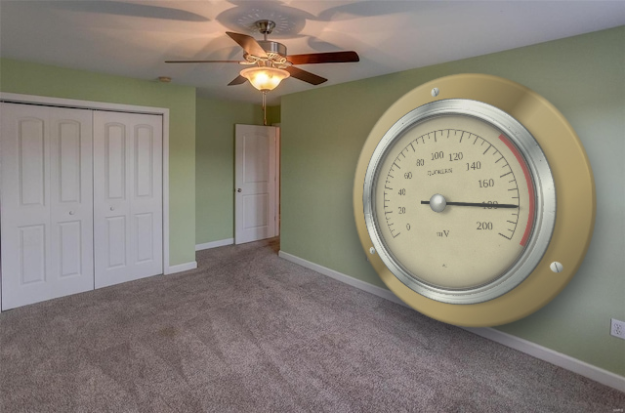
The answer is 180 (mV)
